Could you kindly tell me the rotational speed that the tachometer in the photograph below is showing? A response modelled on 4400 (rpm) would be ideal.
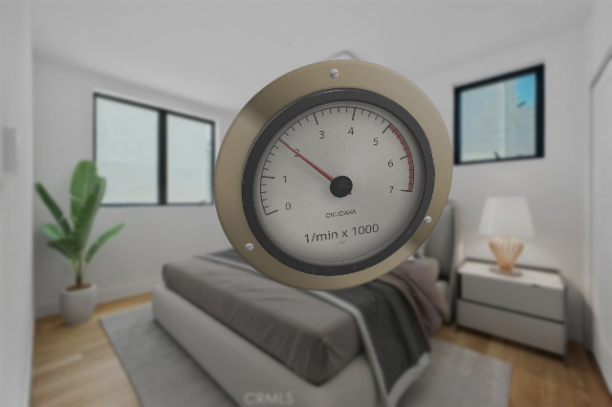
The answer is 2000 (rpm)
